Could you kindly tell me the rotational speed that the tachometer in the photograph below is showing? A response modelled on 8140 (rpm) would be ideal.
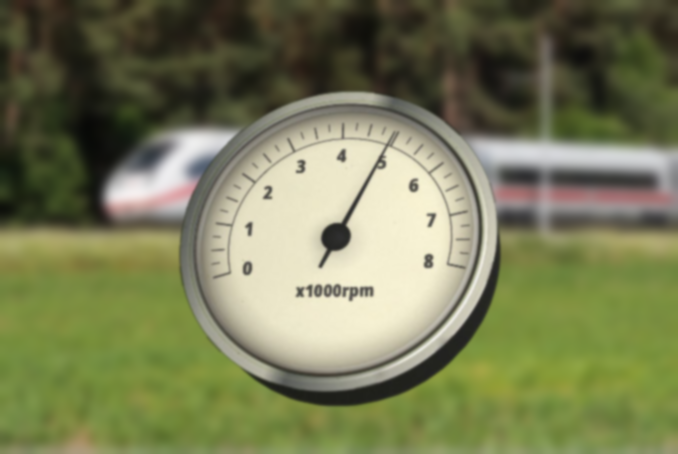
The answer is 5000 (rpm)
